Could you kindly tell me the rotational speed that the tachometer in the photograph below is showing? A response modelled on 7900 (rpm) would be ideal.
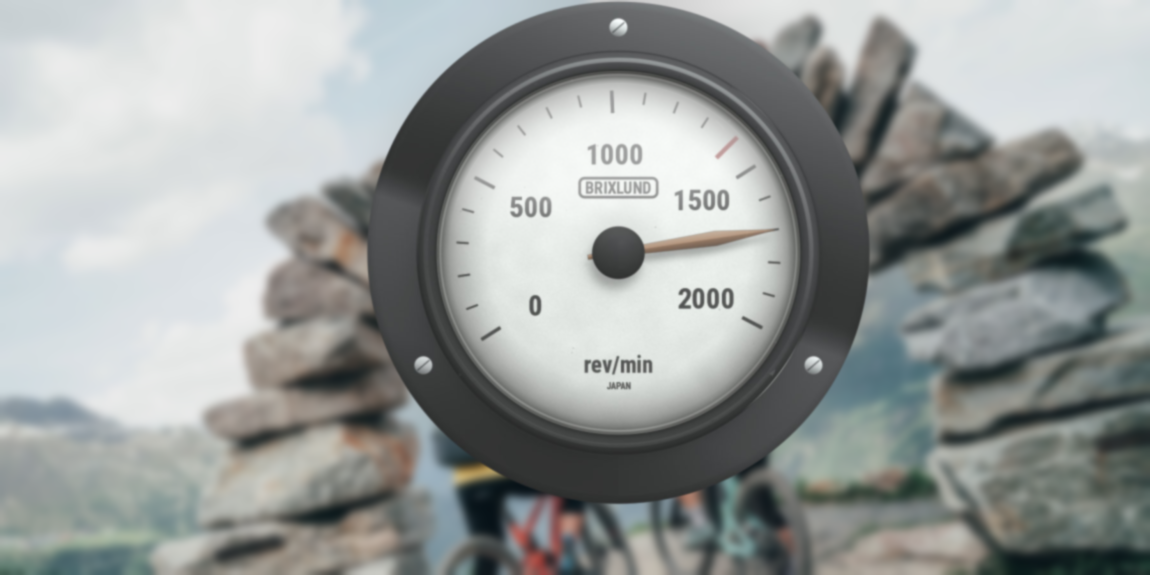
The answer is 1700 (rpm)
